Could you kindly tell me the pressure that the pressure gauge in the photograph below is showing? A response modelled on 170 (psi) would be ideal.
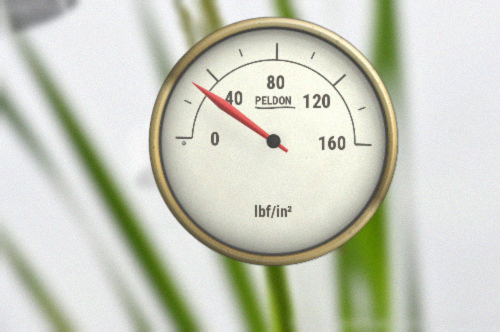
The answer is 30 (psi)
